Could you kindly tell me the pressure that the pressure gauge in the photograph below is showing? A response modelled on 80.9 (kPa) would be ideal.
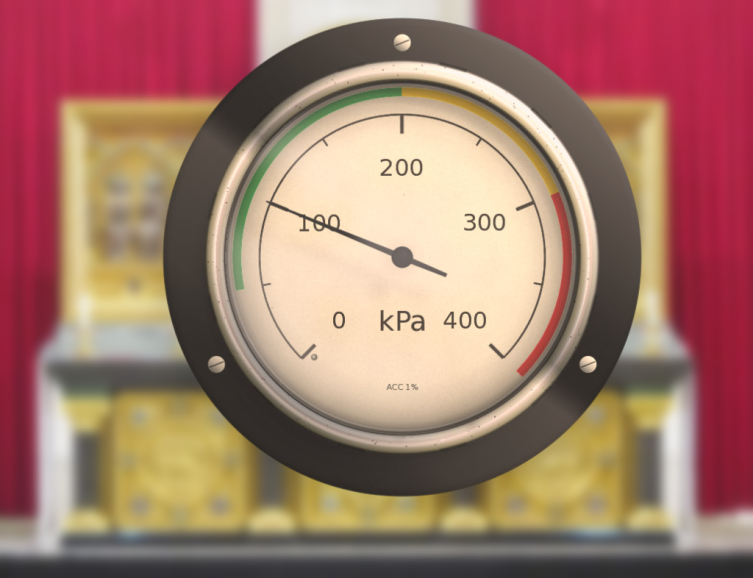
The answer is 100 (kPa)
